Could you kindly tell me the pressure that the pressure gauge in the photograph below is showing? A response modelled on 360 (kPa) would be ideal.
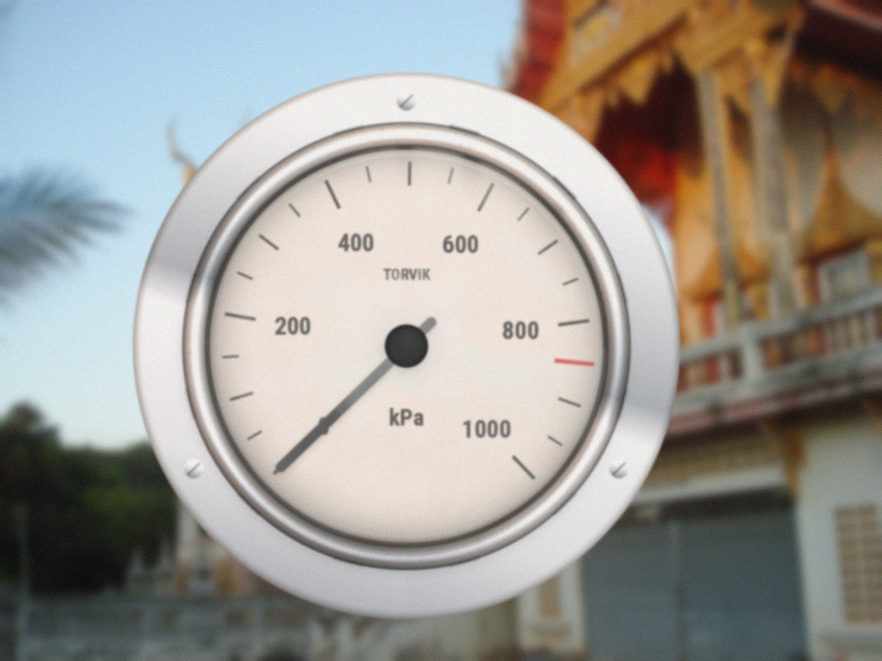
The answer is 0 (kPa)
